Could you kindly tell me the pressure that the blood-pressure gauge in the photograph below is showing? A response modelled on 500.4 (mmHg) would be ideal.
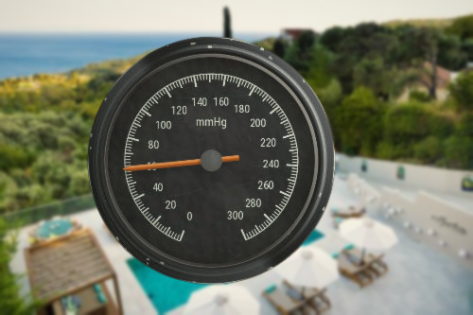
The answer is 60 (mmHg)
